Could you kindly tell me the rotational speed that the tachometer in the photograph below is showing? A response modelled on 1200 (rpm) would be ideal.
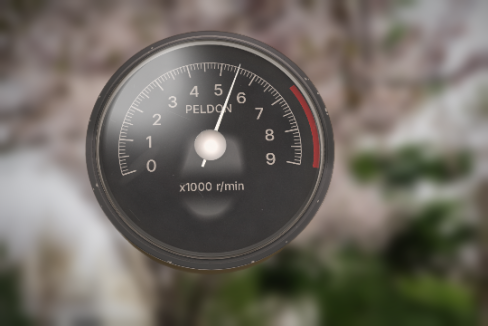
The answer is 5500 (rpm)
